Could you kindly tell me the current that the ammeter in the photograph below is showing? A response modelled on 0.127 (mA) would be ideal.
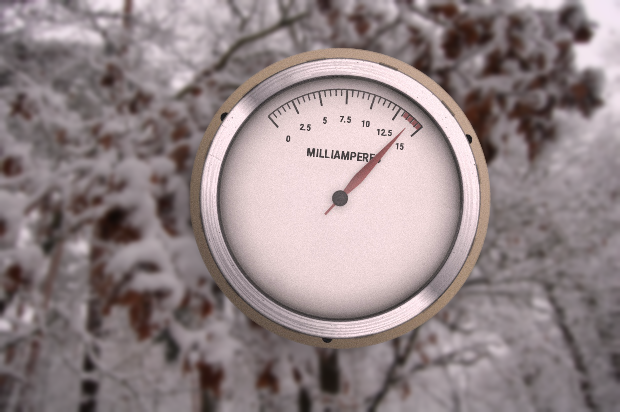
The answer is 14 (mA)
